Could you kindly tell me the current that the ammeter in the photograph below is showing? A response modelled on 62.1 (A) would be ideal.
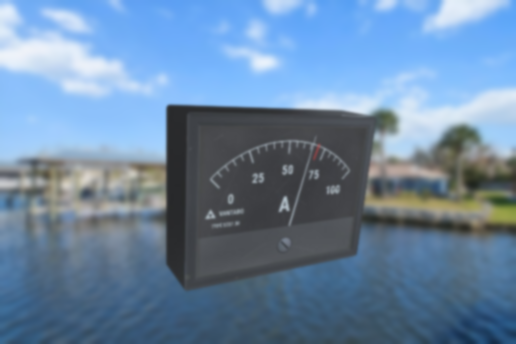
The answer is 65 (A)
